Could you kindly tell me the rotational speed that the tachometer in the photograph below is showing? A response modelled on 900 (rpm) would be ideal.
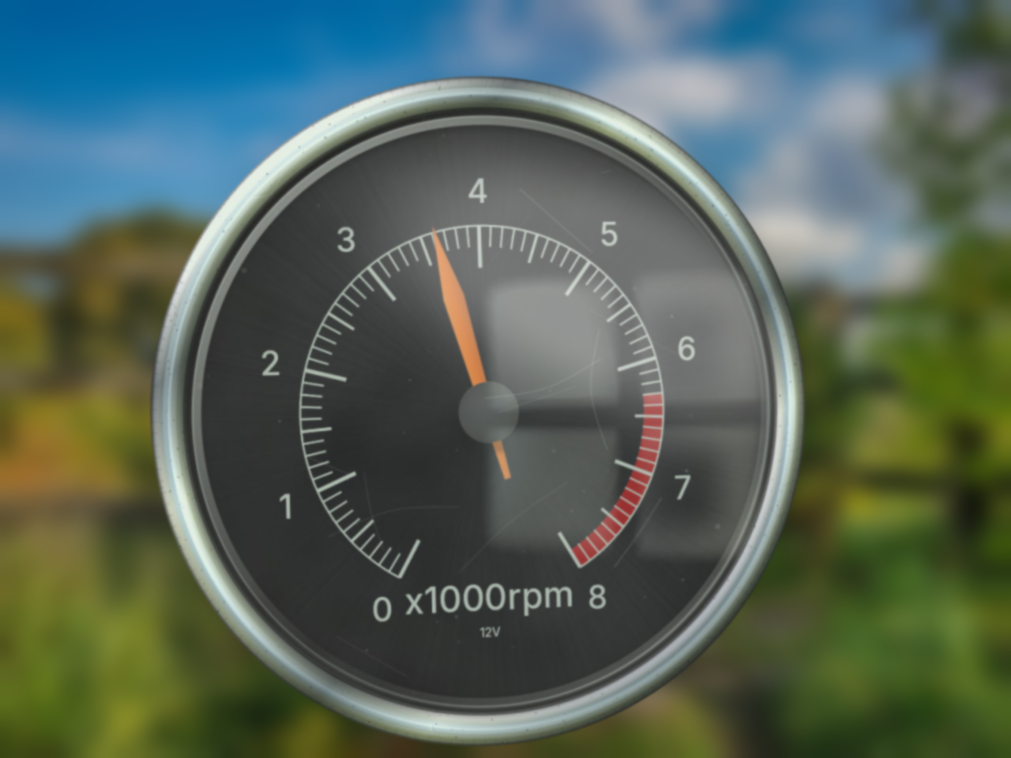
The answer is 3600 (rpm)
